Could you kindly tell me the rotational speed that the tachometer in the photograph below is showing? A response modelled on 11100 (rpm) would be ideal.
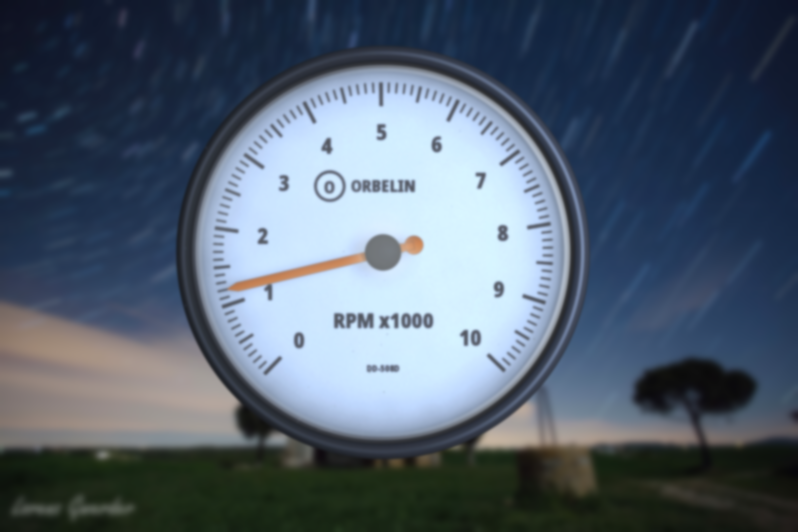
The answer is 1200 (rpm)
